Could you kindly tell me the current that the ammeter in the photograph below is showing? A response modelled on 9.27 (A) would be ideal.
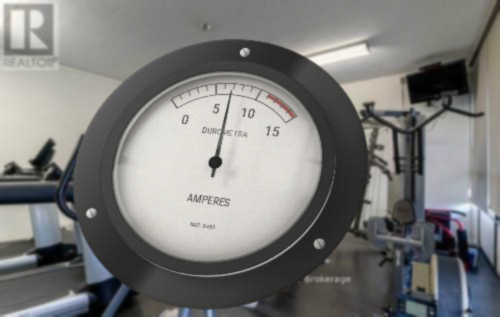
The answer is 7 (A)
